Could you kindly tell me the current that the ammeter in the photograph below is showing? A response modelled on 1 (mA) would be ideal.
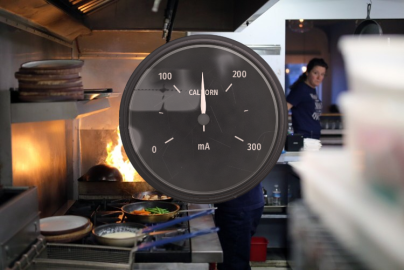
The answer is 150 (mA)
